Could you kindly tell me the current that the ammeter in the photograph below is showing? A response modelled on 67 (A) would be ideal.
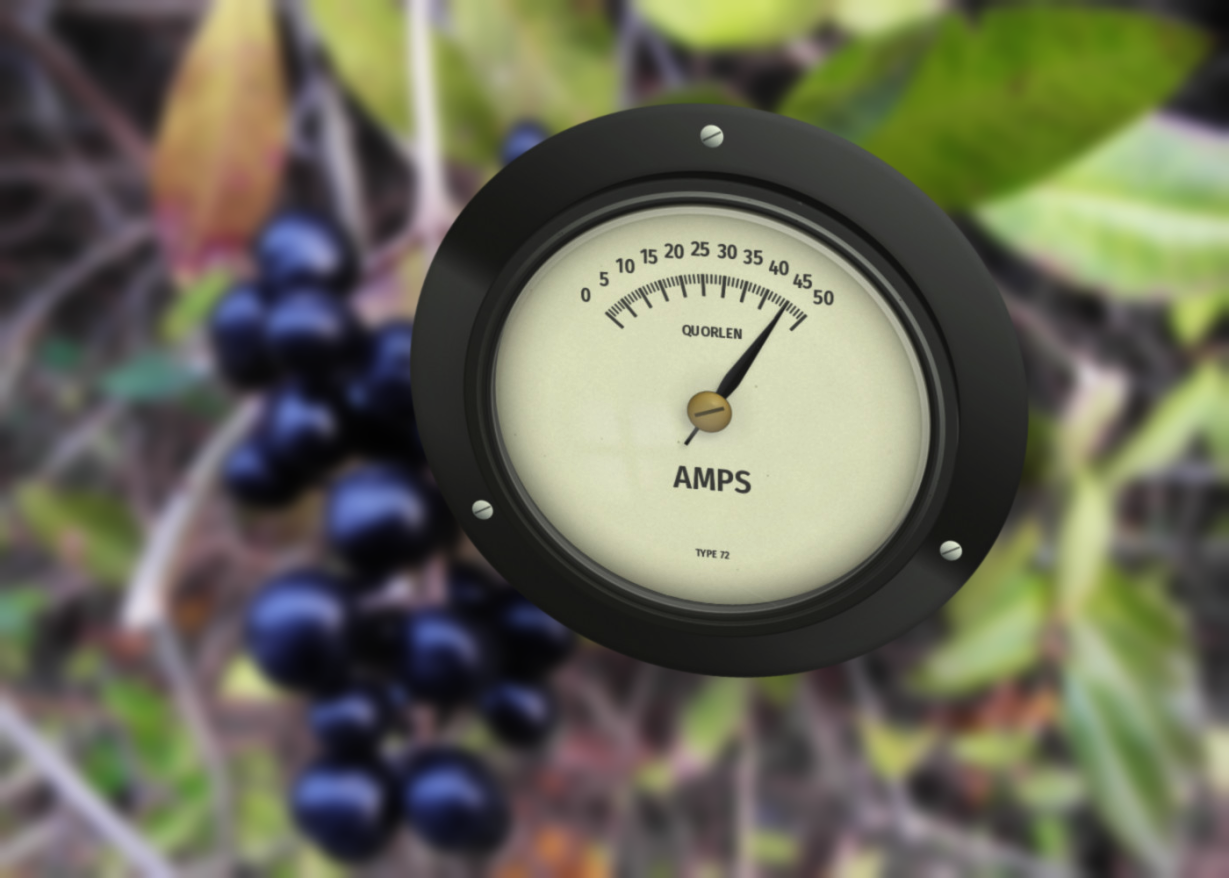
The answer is 45 (A)
